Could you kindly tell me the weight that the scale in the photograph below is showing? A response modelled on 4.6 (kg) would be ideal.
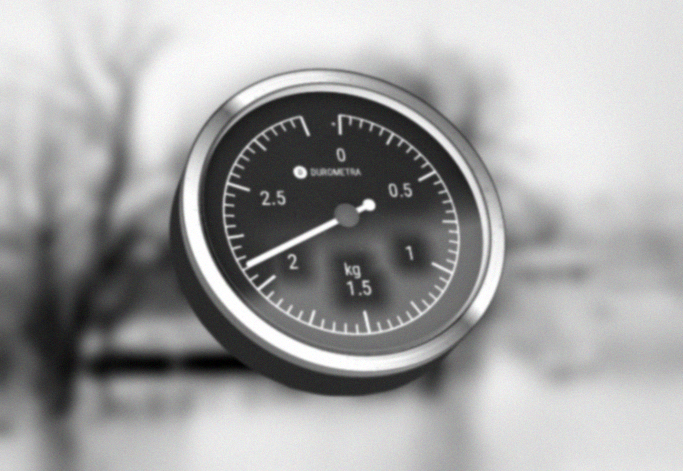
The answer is 2.1 (kg)
